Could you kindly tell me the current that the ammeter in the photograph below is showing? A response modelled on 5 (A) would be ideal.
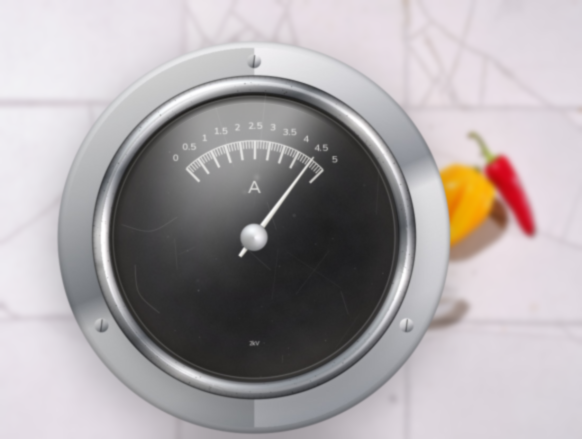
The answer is 4.5 (A)
